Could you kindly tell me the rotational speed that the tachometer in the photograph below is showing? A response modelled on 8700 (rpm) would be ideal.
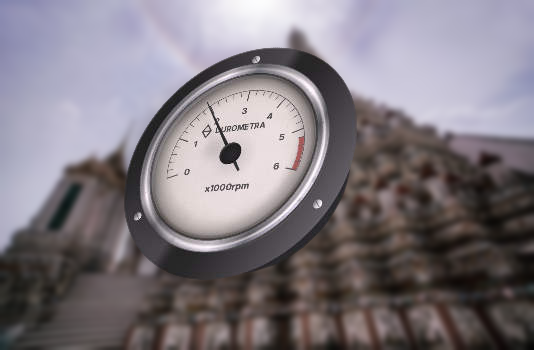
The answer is 2000 (rpm)
